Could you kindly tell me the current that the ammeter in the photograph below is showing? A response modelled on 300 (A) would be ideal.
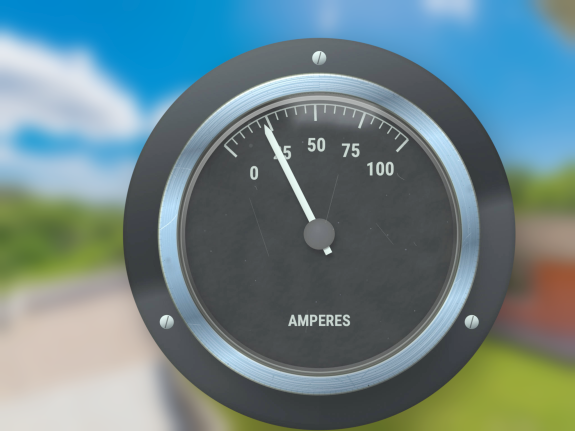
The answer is 22.5 (A)
